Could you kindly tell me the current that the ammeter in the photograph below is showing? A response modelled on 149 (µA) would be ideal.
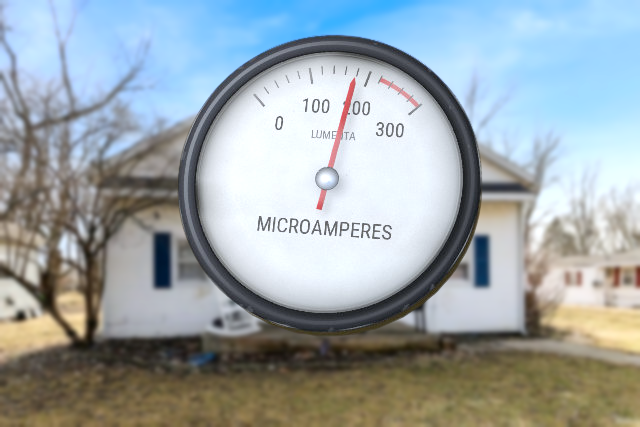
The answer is 180 (µA)
